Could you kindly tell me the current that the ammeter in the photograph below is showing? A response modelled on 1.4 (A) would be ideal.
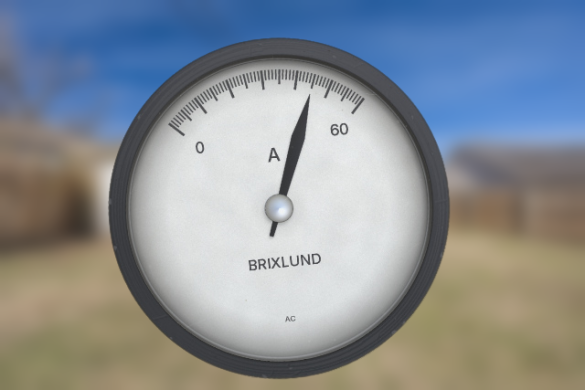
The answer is 45 (A)
